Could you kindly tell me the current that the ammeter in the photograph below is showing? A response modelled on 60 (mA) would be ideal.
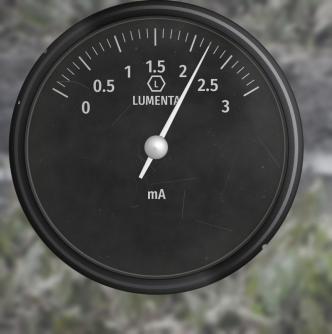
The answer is 2.2 (mA)
